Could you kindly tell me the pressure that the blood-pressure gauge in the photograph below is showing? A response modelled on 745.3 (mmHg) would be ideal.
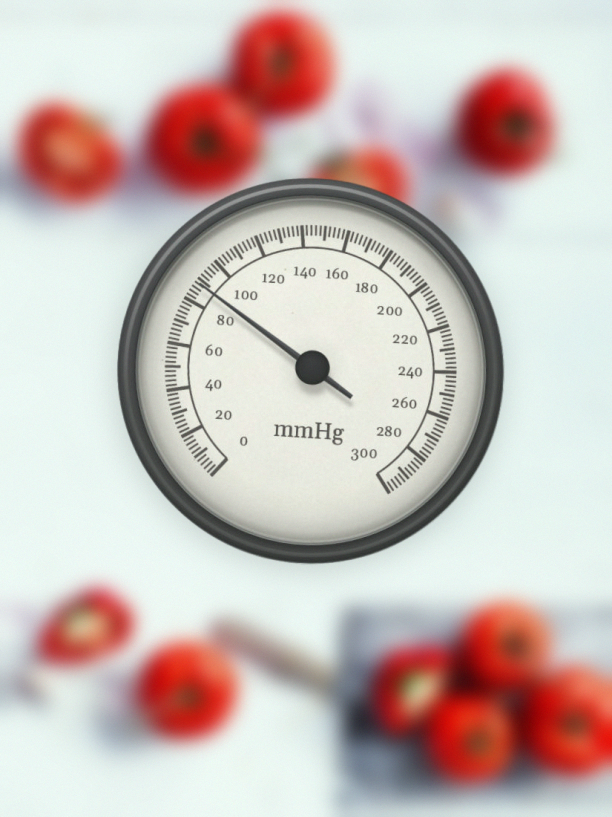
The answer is 88 (mmHg)
